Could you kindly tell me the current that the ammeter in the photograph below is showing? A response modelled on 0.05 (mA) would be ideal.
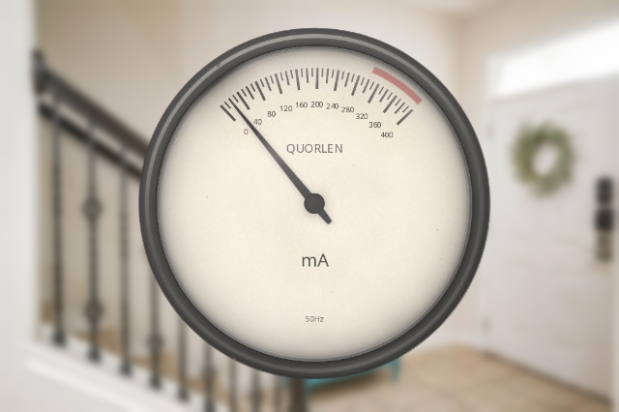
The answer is 20 (mA)
